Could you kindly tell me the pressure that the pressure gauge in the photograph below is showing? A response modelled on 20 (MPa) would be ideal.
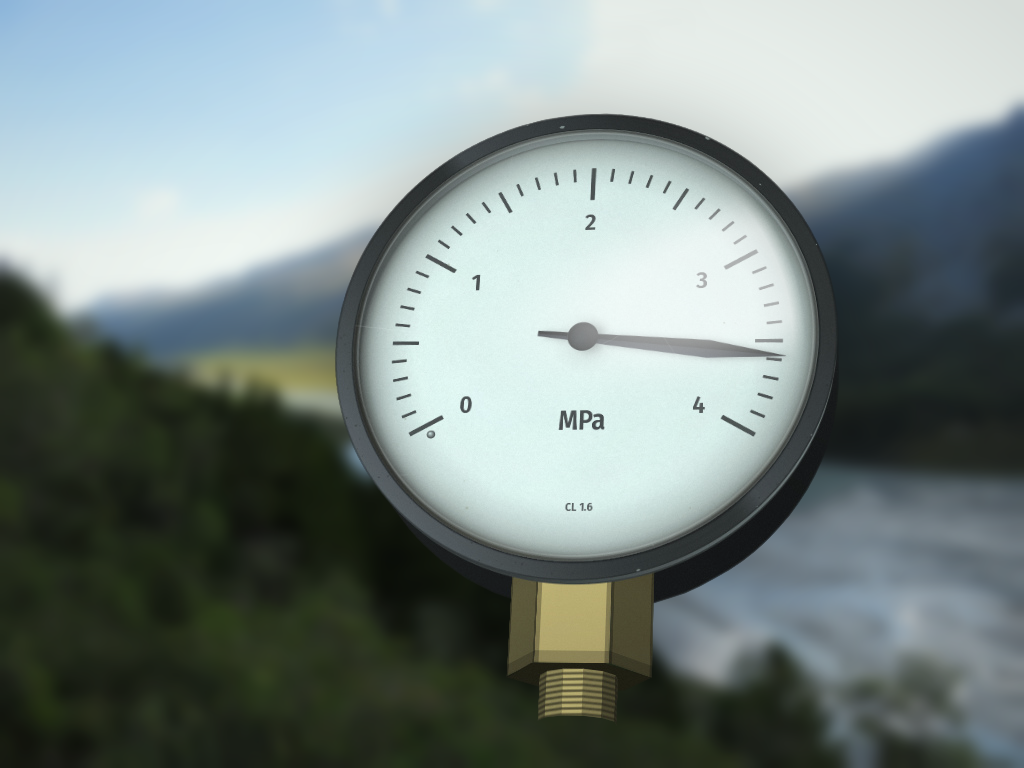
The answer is 3.6 (MPa)
